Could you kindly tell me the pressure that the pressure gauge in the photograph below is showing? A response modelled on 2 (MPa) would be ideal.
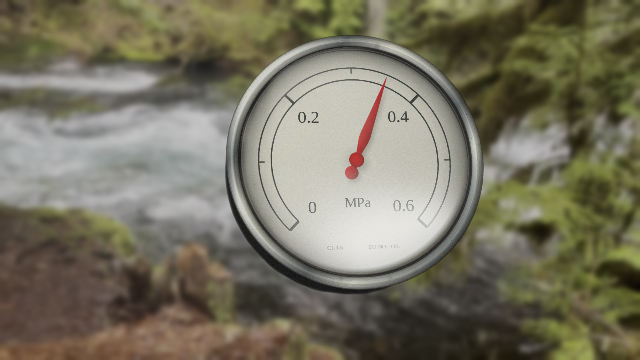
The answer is 0.35 (MPa)
